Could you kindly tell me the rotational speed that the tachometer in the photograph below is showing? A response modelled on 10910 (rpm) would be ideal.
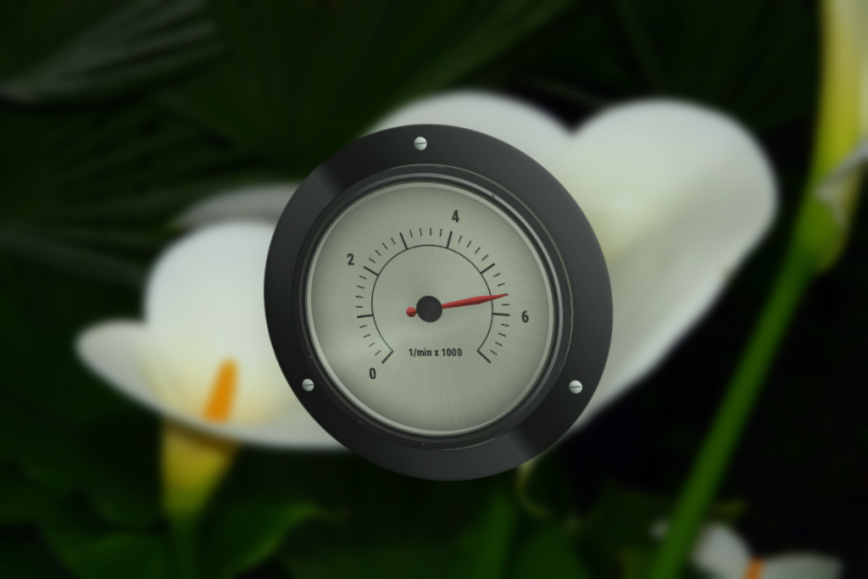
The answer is 5600 (rpm)
